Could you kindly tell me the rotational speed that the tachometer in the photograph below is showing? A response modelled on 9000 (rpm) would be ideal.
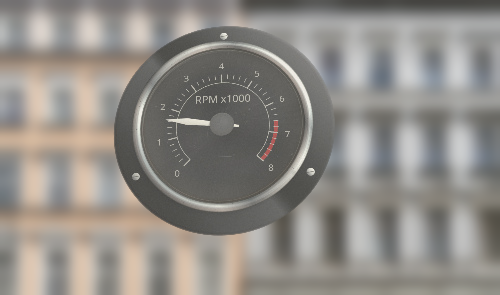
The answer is 1600 (rpm)
